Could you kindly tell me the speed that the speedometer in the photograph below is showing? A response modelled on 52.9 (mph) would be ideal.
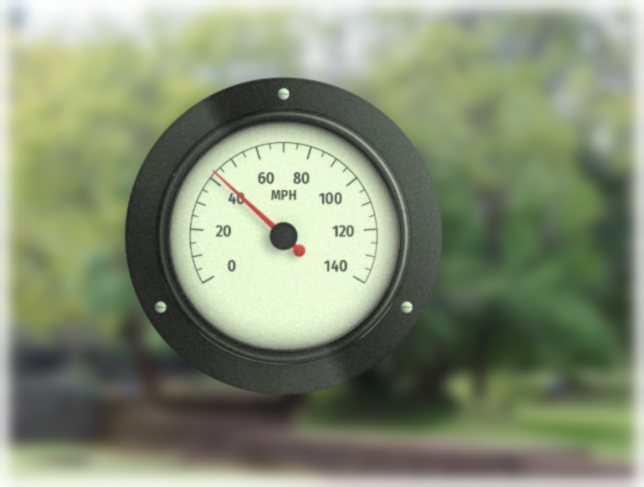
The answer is 42.5 (mph)
